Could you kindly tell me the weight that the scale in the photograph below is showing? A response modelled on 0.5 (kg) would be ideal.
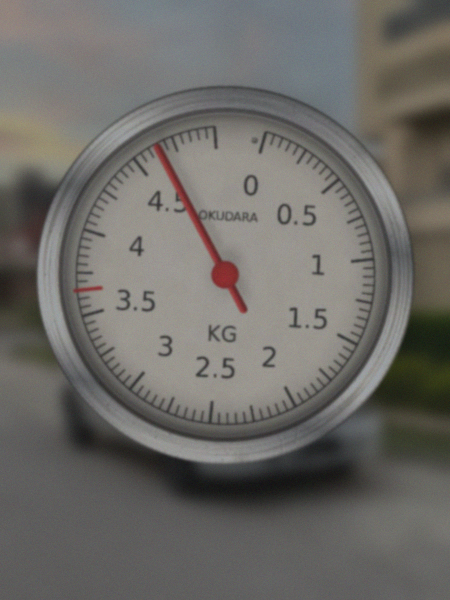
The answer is 4.65 (kg)
